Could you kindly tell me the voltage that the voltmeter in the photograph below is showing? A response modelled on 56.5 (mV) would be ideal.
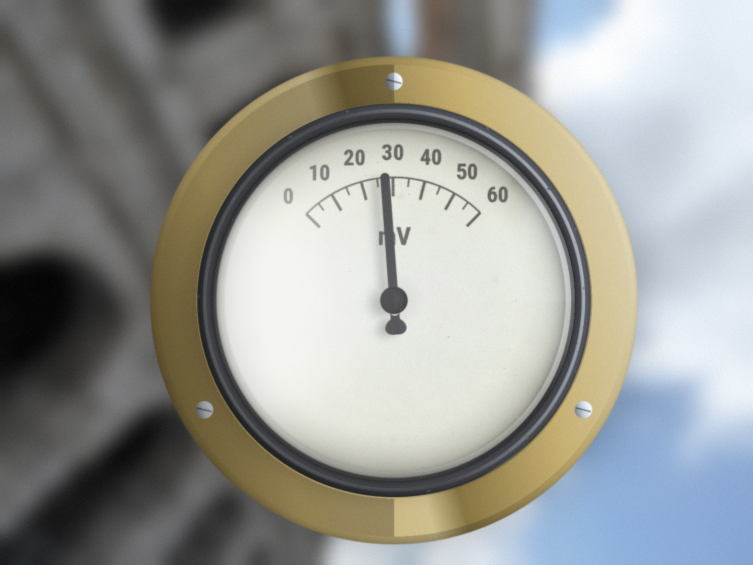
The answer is 27.5 (mV)
